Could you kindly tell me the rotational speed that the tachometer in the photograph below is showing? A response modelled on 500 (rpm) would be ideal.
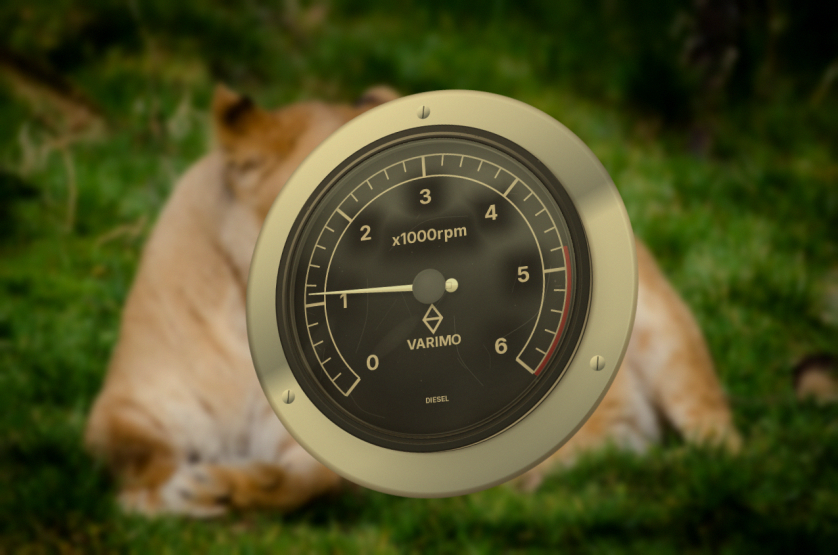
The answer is 1100 (rpm)
